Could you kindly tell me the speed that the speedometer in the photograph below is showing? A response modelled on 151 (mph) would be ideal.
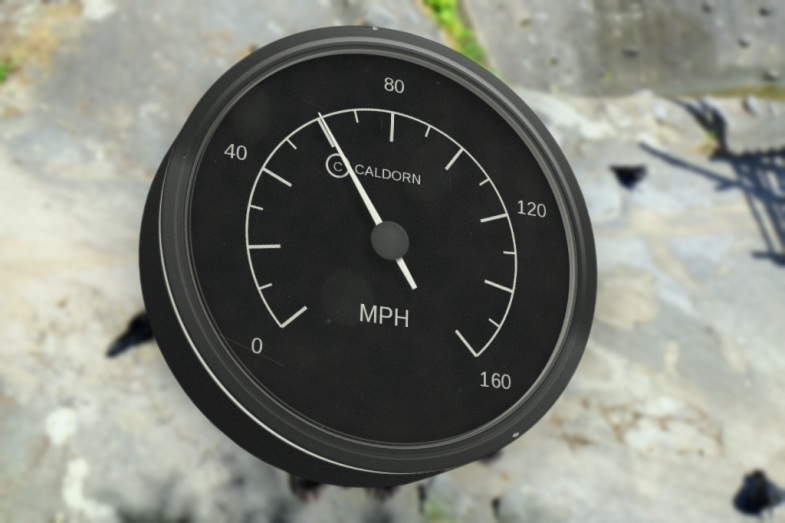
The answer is 60 (mph)
